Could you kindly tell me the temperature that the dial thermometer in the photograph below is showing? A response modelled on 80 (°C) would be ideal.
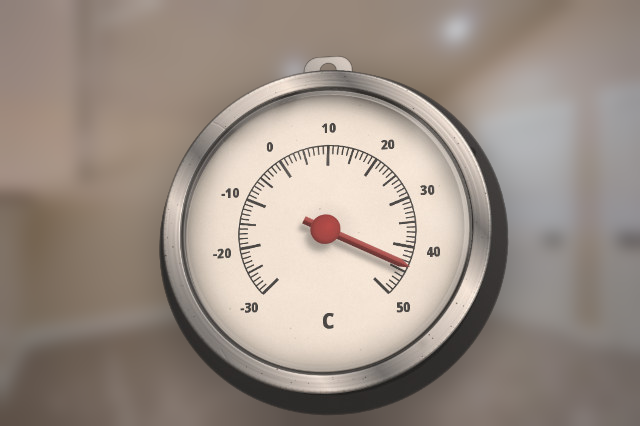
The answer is 44 (°C)
